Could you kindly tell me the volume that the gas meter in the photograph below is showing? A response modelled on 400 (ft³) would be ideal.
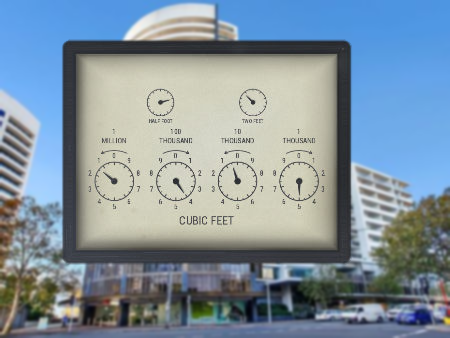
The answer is 140500 (ft³)
